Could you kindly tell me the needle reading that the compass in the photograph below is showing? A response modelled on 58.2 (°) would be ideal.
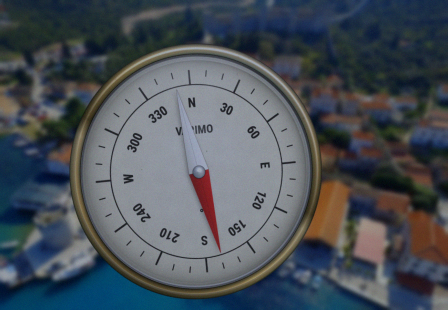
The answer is 170 (°)
